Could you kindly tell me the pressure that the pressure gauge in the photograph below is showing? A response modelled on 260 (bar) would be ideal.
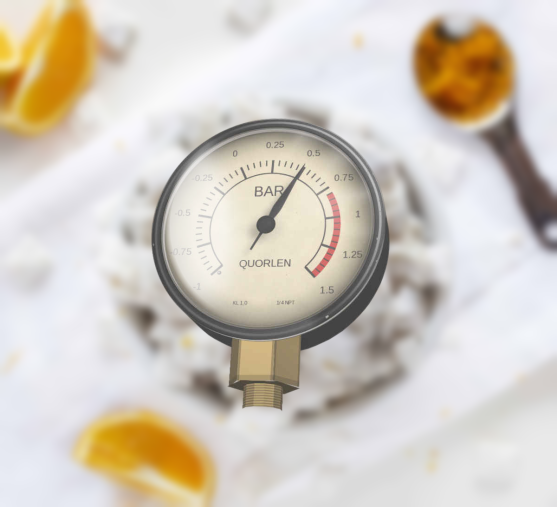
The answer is 0.5 (bar)
